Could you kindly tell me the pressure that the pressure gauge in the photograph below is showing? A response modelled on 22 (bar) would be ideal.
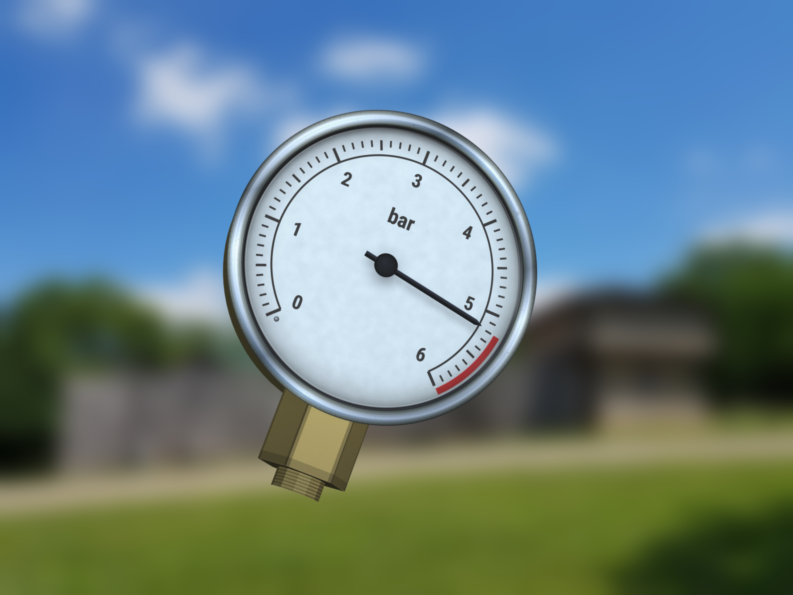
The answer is 5.2 (bar)
